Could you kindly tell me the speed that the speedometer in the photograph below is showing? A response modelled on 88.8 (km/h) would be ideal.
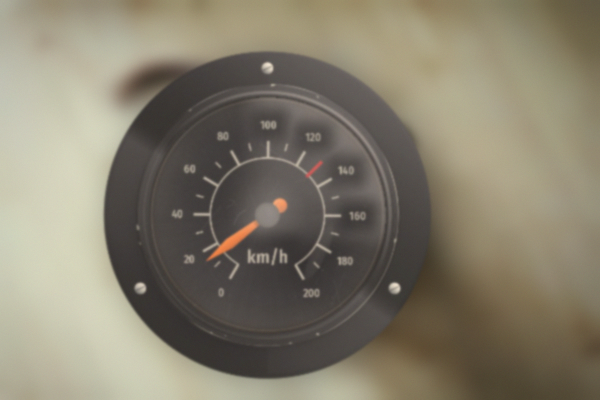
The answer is 15 (km/h)
